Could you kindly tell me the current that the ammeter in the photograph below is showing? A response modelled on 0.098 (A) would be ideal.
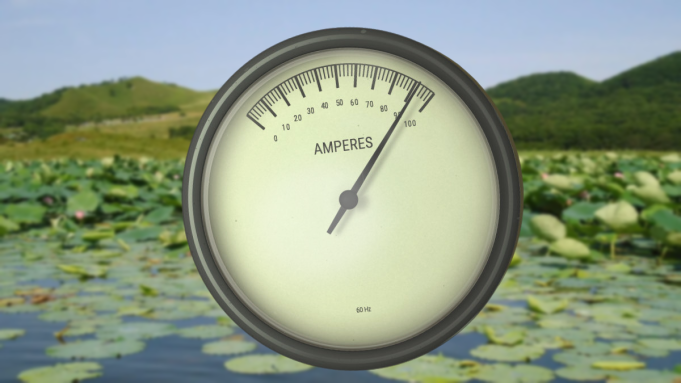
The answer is 92 (A)
